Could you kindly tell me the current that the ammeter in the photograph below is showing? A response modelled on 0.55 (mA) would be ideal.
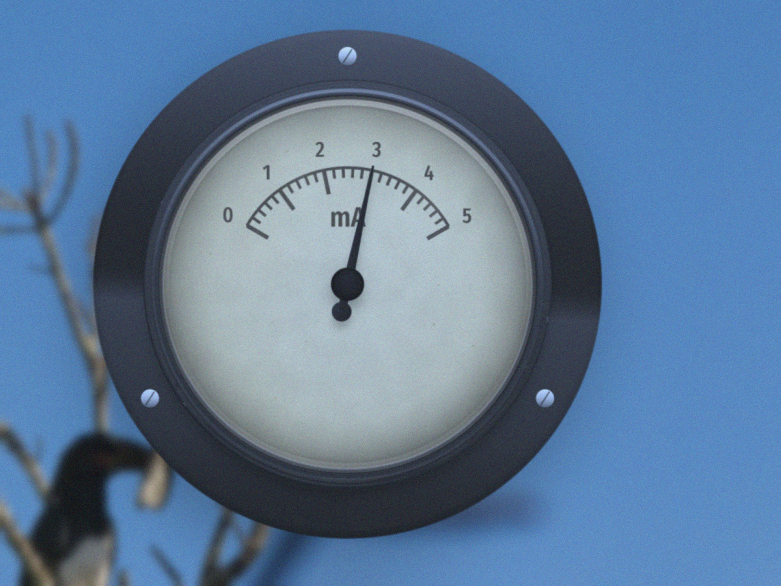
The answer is 3 (mA)
